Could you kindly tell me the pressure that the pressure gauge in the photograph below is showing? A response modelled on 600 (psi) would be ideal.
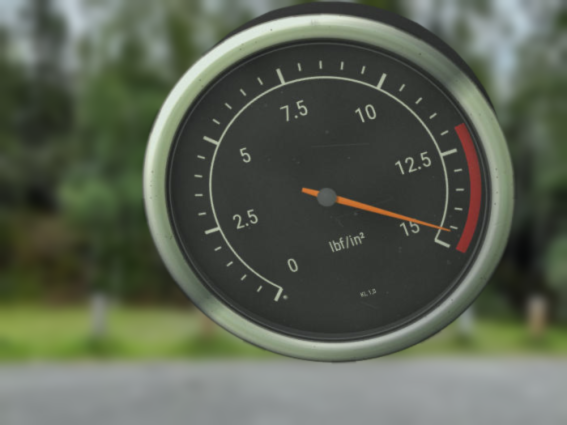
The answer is 14.5 (psi)
